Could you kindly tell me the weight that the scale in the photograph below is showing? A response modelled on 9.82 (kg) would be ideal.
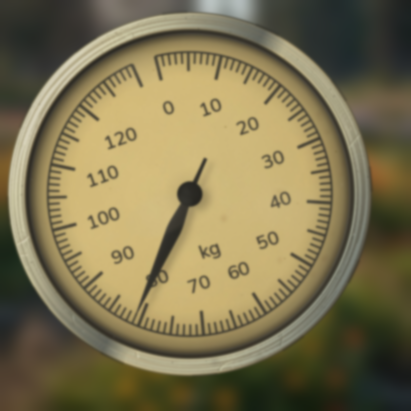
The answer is 81 (kg)
